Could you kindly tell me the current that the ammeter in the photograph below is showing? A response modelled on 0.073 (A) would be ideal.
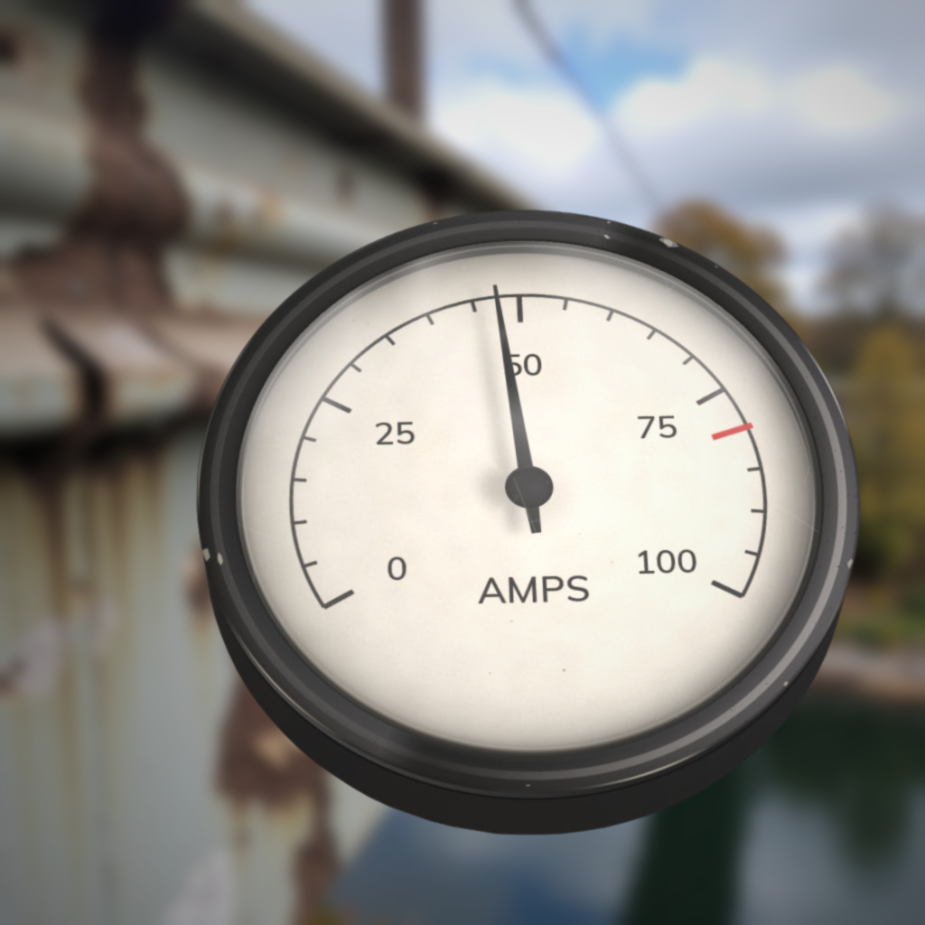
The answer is 47.5 (A)
